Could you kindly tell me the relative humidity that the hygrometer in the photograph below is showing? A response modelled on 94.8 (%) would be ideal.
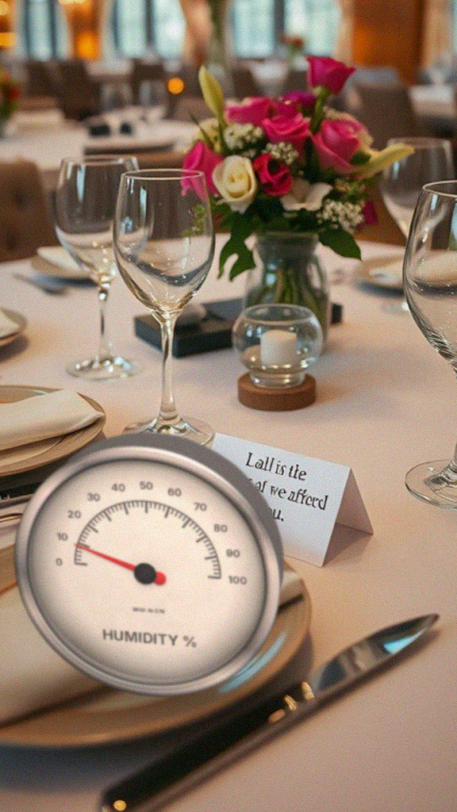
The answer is 10 (%)
